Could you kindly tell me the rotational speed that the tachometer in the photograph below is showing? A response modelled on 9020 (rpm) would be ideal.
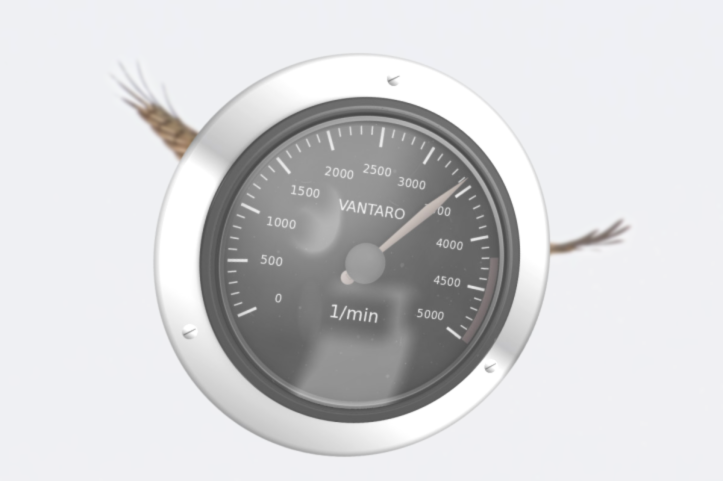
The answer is 3400 (rpm)
